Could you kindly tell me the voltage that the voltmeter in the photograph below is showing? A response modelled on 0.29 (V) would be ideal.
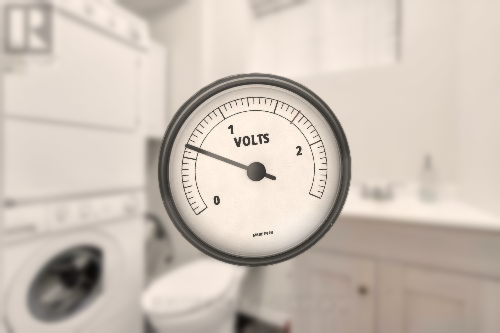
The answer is 0.6 (V)
